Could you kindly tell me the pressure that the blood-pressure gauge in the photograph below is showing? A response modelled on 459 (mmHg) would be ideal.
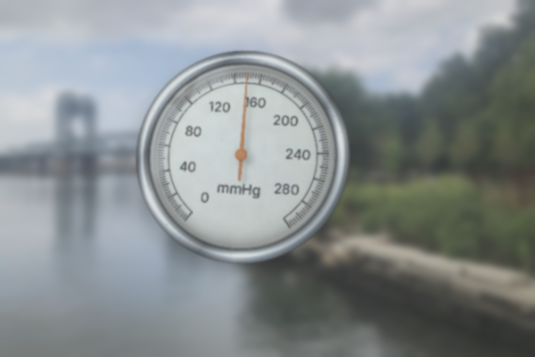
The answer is 150 (mmHg)
